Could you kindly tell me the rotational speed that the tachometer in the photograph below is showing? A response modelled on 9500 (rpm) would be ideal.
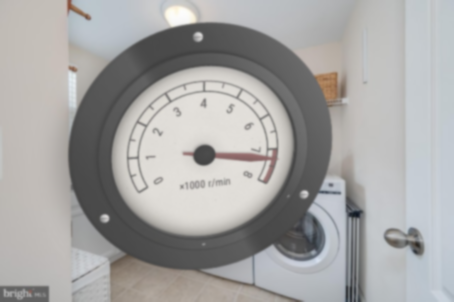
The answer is 7250 (rpm)
